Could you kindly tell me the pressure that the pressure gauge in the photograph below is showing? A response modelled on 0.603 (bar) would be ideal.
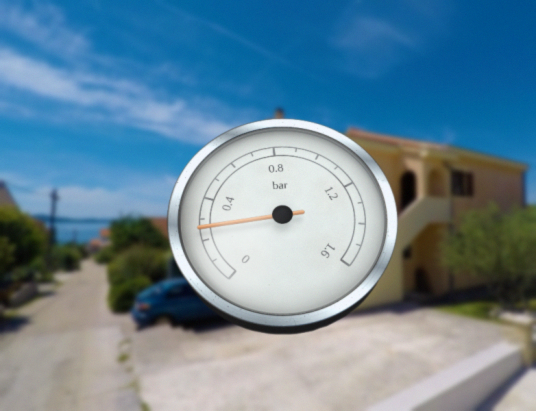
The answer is 0.25 (bar)
